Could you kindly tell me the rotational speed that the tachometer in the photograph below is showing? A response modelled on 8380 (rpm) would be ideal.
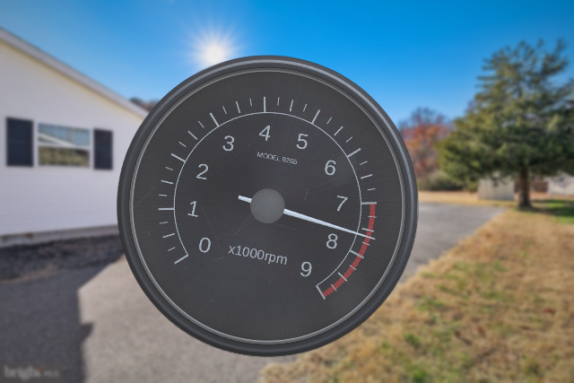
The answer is 7625 (rpm)
